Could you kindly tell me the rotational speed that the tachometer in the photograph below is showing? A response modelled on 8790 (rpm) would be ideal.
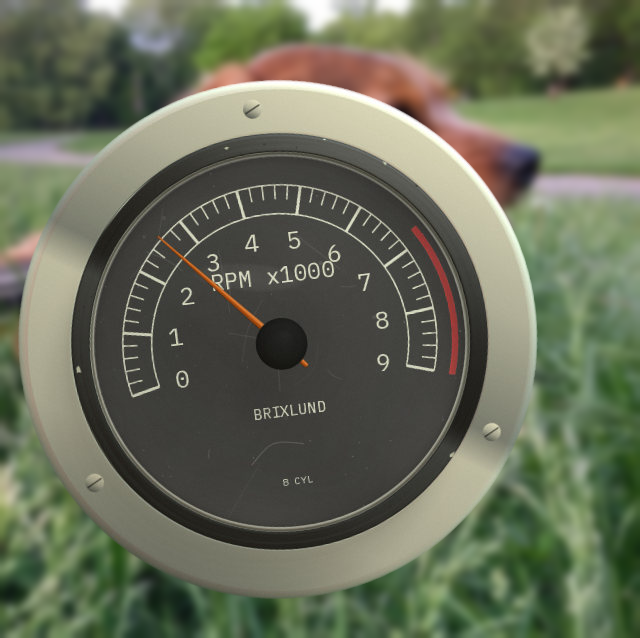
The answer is 2600 (rpm)
